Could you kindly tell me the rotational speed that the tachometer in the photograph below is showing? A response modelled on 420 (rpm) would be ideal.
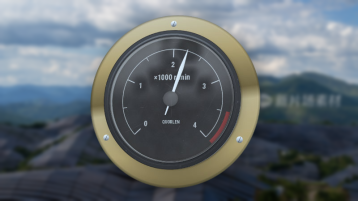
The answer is 2250 (rpm)
